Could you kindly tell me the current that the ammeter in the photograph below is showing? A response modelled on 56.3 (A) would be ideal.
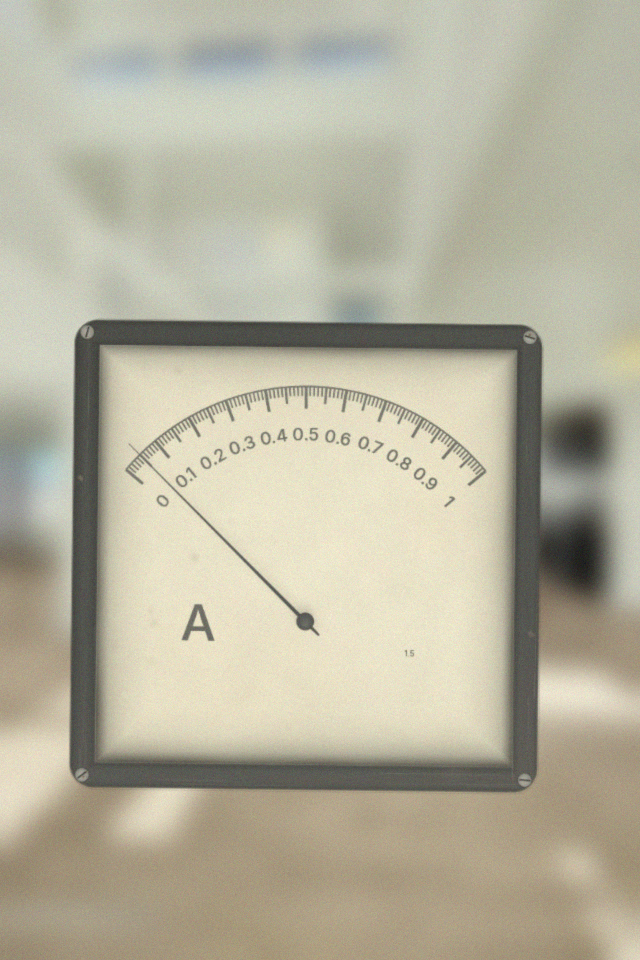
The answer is 0.05 (A)
